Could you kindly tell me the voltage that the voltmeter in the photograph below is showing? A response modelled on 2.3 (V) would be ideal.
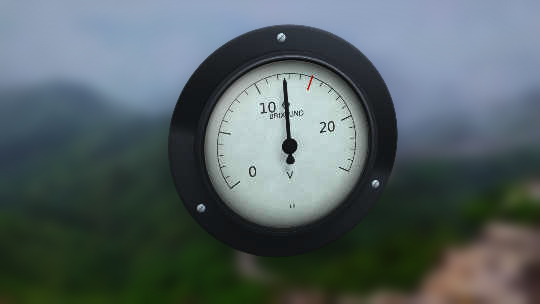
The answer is 12.5 (V)
